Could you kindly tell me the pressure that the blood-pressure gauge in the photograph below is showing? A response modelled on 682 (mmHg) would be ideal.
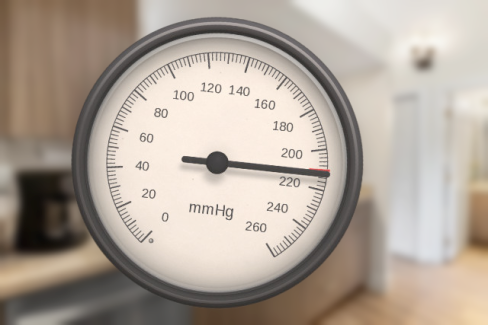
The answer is 212 (mmHg)
